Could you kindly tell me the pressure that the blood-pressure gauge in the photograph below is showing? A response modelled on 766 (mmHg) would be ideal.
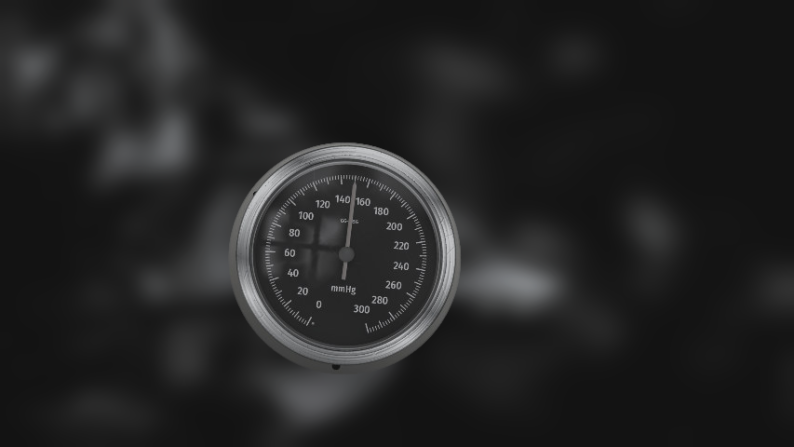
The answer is 150 (mmHg)
